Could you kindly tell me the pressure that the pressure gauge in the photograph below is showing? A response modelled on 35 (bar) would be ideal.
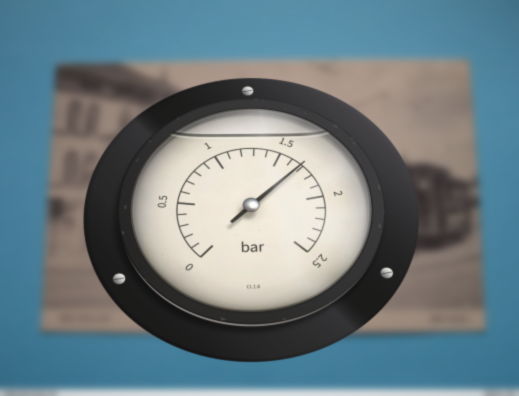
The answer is 1.7 (bar)
